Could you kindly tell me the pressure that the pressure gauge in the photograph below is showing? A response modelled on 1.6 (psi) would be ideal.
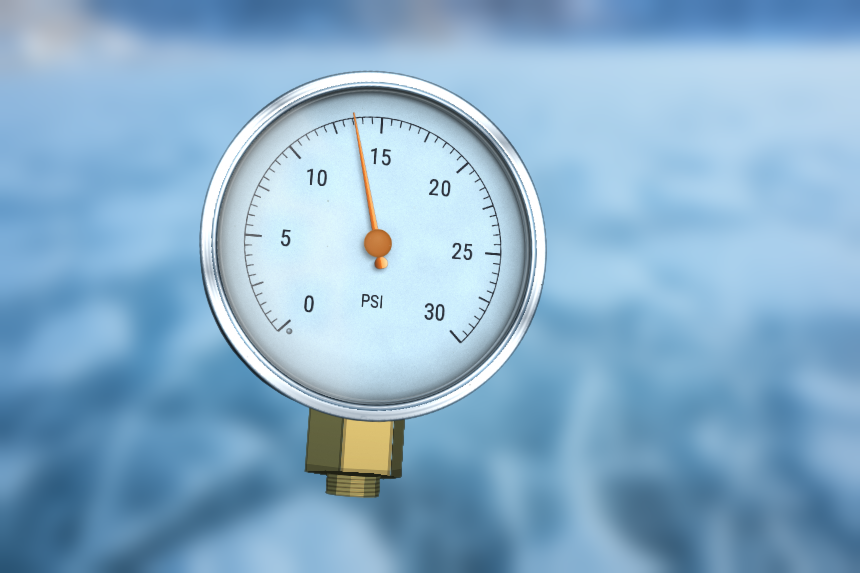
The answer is 13.5 (psi)
